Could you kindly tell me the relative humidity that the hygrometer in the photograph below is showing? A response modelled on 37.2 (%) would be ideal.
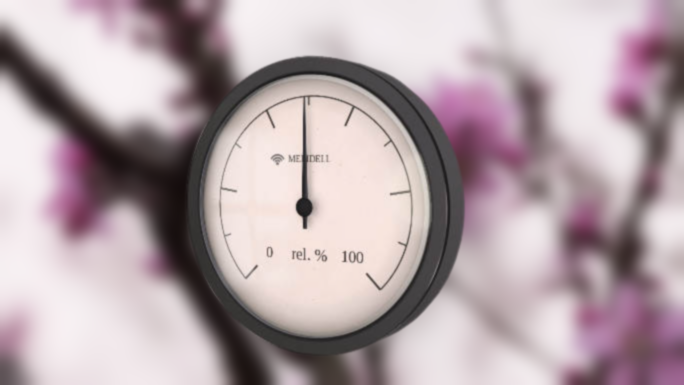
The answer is 50 (%)
